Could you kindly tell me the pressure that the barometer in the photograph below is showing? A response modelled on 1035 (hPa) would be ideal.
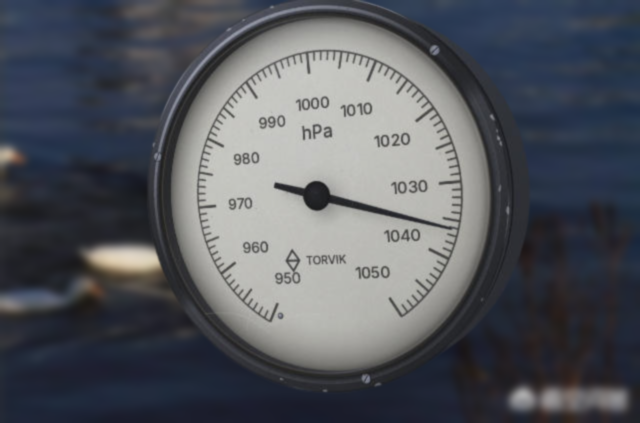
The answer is 1036 (hPa)
